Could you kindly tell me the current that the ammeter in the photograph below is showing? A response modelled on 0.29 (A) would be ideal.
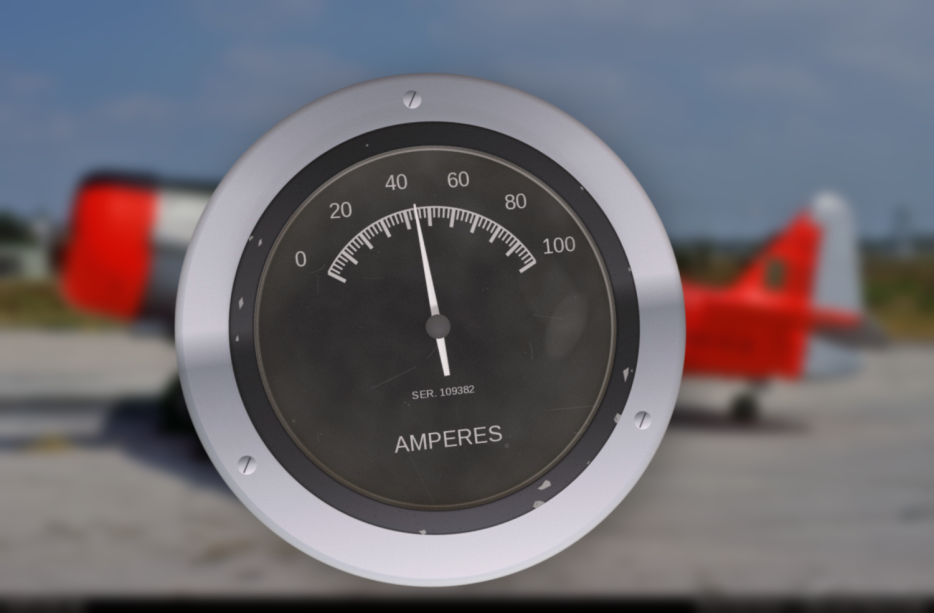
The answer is 44 (A)
